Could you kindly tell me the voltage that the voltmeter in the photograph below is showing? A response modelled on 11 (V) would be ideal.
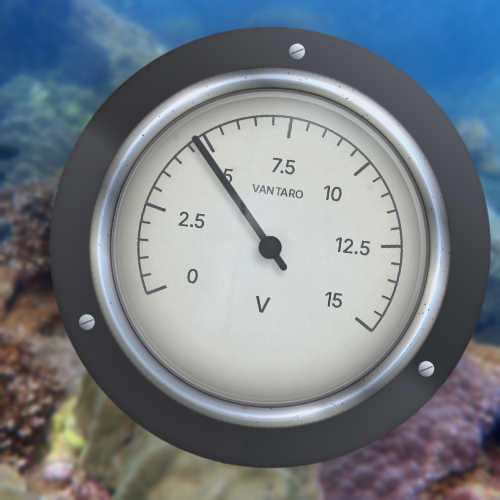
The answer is 4.75 (V)
